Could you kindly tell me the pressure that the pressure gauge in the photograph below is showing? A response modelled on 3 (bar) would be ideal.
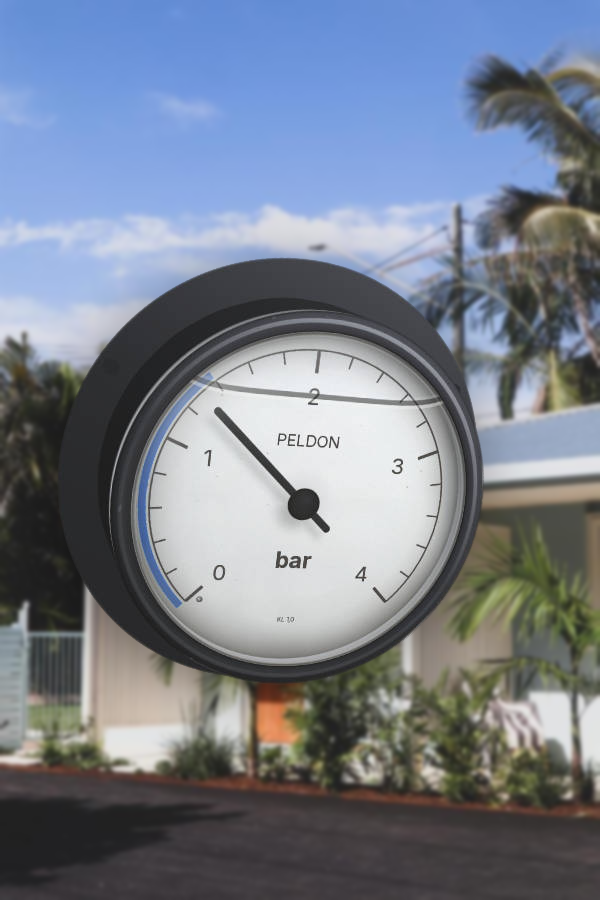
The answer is 1.3 (bar)
